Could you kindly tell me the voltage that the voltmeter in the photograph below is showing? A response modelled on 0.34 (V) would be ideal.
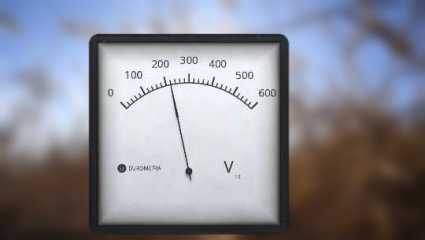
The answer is 220 (V)
